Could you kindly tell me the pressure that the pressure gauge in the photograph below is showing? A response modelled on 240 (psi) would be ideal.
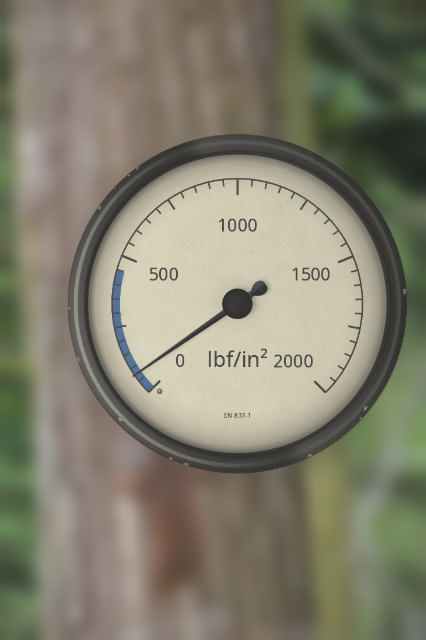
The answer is 75 (psi)
